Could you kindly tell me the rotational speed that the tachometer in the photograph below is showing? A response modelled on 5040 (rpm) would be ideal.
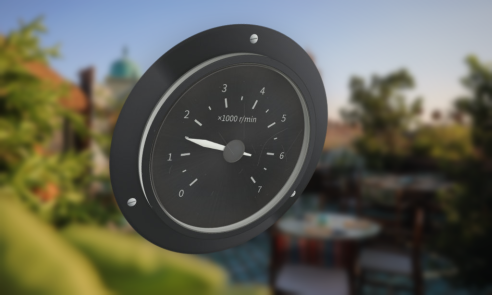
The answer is 1500 (rpm)
